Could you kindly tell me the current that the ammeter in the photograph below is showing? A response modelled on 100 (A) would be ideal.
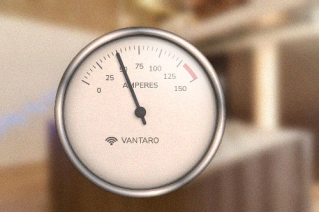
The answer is 50 (A)
